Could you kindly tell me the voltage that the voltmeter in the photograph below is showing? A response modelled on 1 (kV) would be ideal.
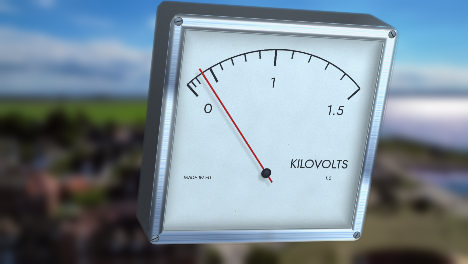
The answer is 0.4 (kV)
